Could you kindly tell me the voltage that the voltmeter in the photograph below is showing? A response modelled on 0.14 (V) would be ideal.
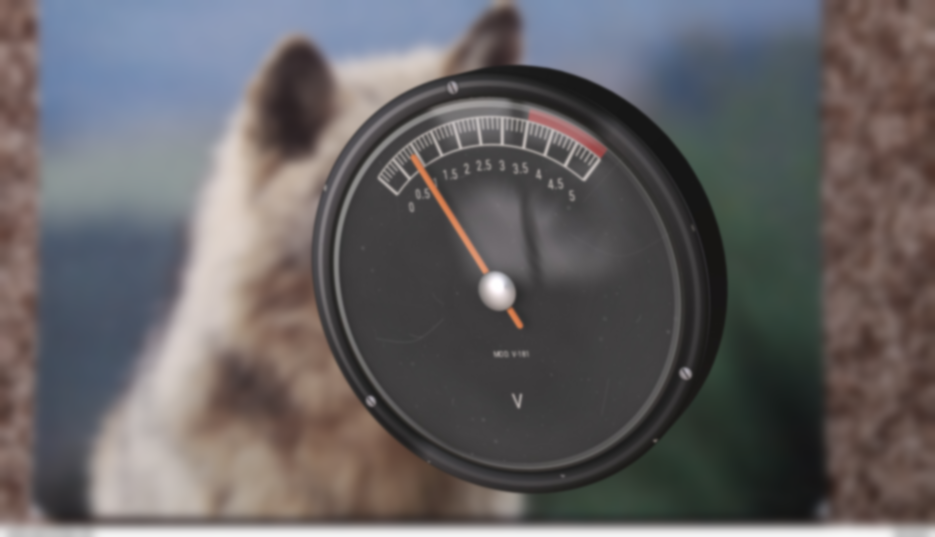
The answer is 1 (V)
